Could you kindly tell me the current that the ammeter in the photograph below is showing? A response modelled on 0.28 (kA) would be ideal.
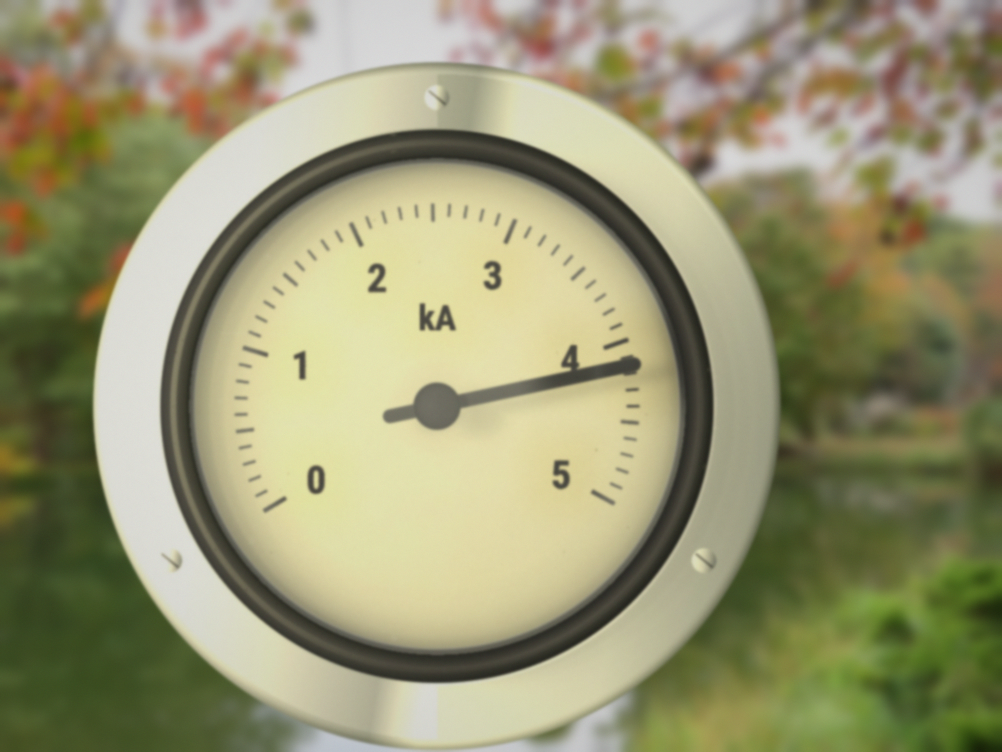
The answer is 4.15 (kA)
